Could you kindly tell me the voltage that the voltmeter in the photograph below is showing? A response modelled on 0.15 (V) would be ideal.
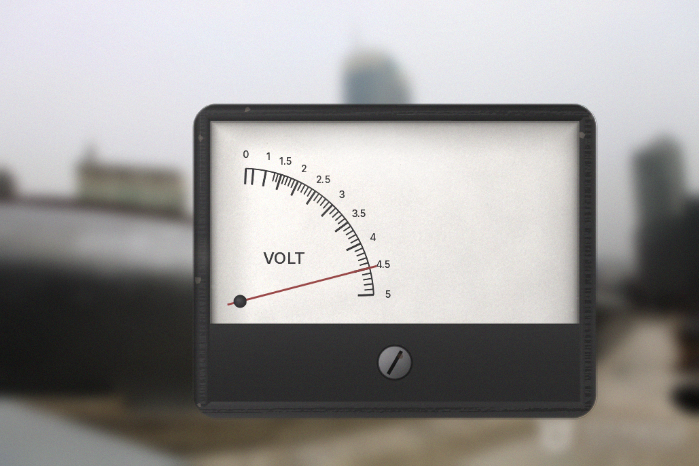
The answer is 4.5 (V)
